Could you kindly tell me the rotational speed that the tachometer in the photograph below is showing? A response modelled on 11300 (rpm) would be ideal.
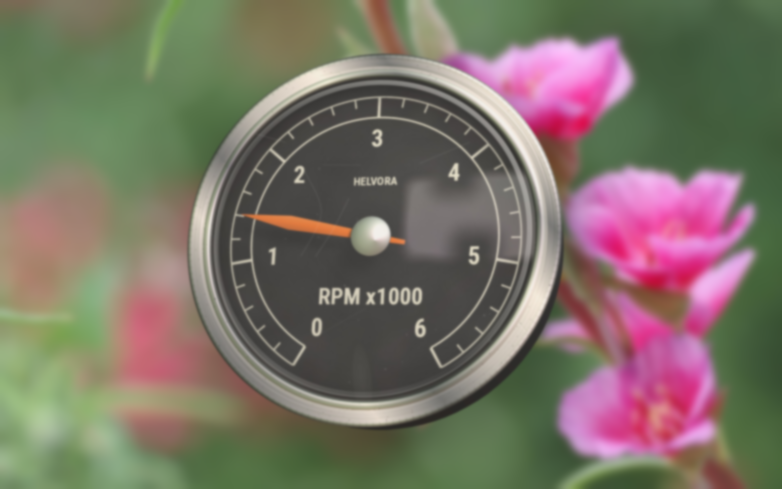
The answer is 1400 (rpm)
